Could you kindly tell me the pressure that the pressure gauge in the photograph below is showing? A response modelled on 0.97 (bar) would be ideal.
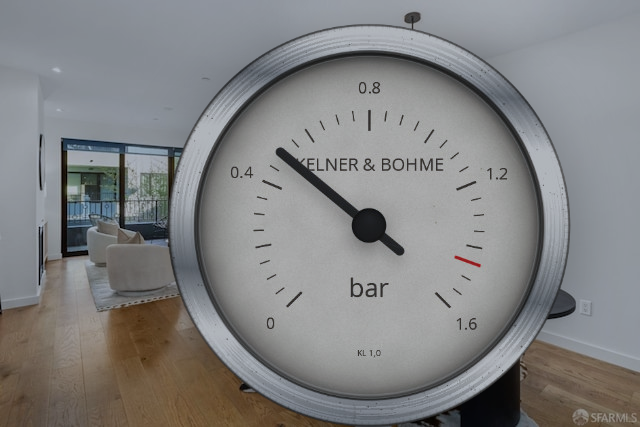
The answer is 0.5 (bar)
